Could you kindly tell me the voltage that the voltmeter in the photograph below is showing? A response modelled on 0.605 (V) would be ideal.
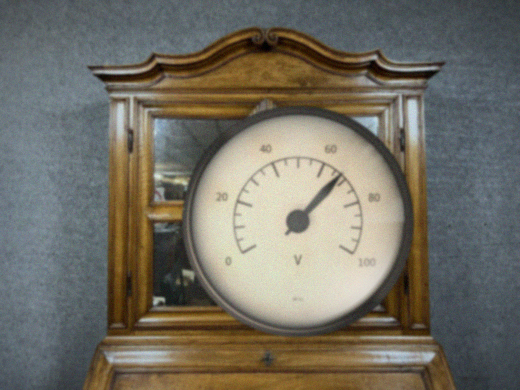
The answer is 67.5 (V)
